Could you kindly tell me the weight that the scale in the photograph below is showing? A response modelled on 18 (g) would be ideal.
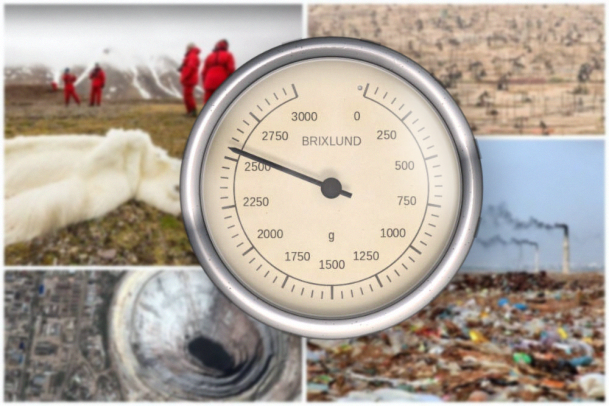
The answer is 2550 (g)
